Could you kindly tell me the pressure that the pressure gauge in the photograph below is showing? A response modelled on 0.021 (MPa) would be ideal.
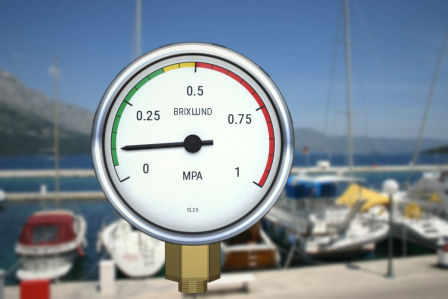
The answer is 0.1 (MPa)
